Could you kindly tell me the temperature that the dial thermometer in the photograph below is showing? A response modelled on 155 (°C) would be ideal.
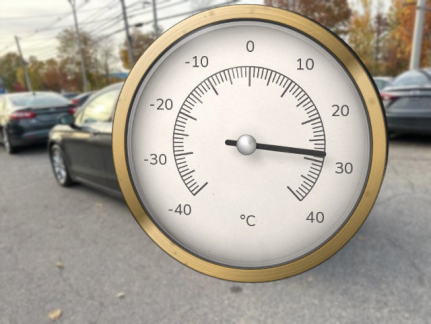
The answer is 28 (°C)
